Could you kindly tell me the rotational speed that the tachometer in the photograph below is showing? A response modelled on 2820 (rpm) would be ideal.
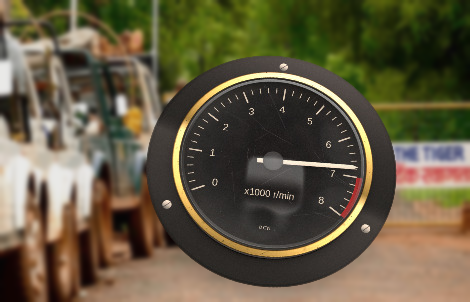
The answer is 6800 (rpm)
